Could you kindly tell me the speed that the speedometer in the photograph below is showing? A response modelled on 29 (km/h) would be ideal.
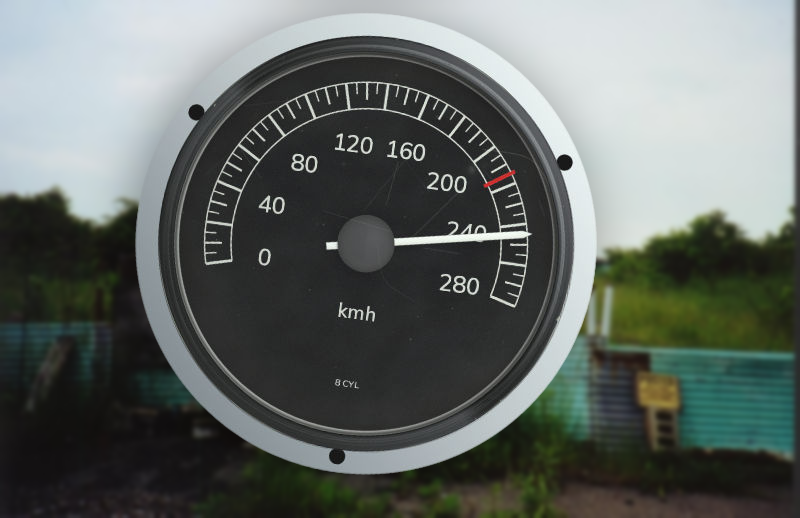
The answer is 245 (km/h)
